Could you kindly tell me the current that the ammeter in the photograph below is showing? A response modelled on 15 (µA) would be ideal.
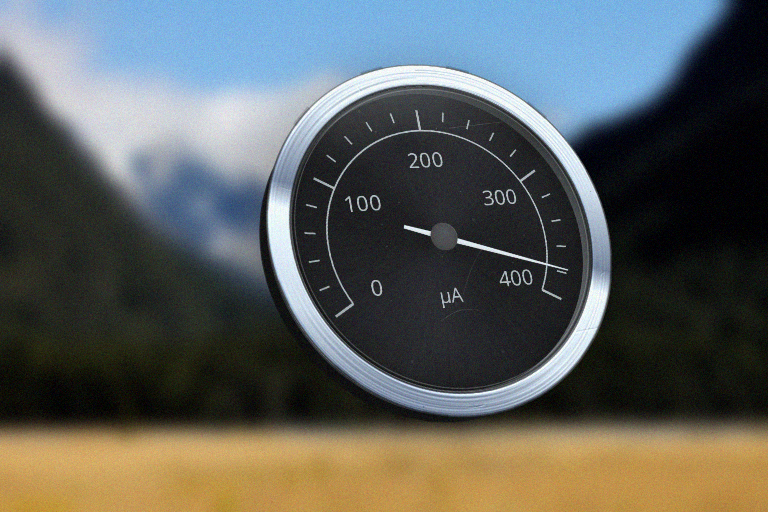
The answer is 380 (µA)
